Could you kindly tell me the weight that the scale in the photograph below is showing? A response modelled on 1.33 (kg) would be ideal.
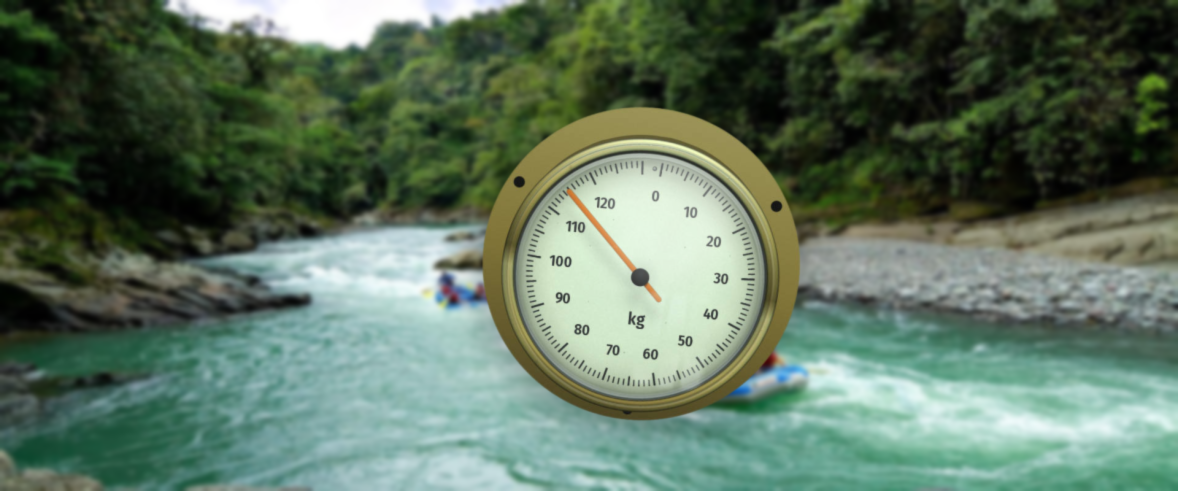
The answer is 115 (kg)
